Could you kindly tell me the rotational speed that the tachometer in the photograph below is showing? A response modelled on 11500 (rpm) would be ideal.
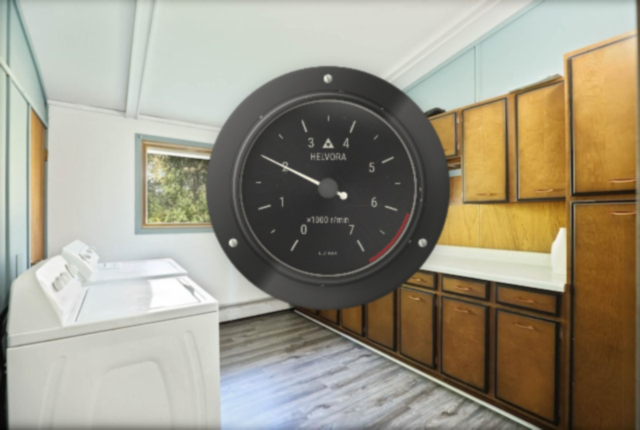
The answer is 2000 (rpm)
